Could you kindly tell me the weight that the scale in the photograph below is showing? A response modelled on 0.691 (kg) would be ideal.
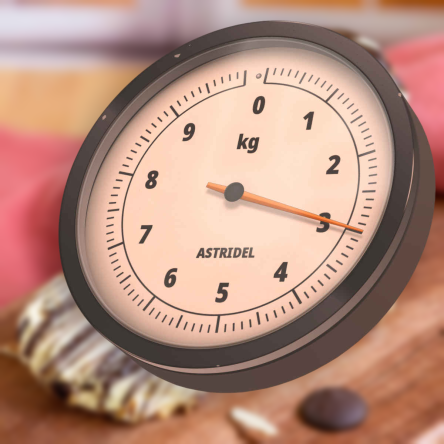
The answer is 3 (kg)
